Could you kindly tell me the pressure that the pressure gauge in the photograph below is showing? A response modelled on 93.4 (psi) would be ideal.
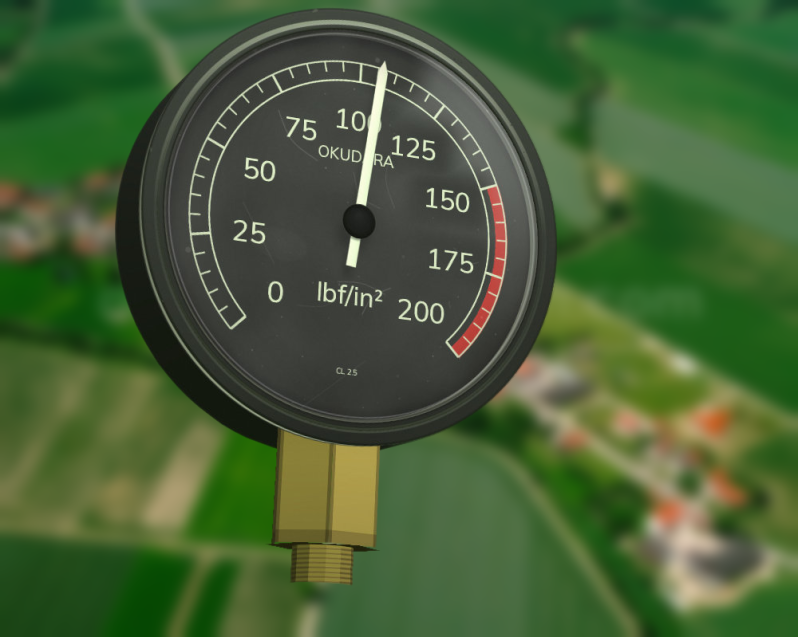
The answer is 105 (psi)
